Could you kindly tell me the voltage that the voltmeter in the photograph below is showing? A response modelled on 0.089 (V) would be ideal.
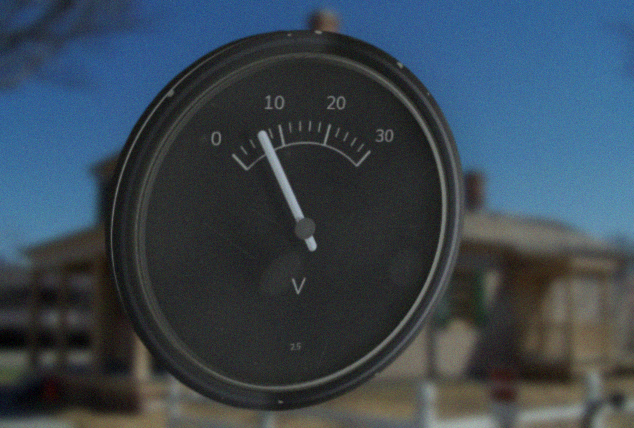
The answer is 6 (V)
